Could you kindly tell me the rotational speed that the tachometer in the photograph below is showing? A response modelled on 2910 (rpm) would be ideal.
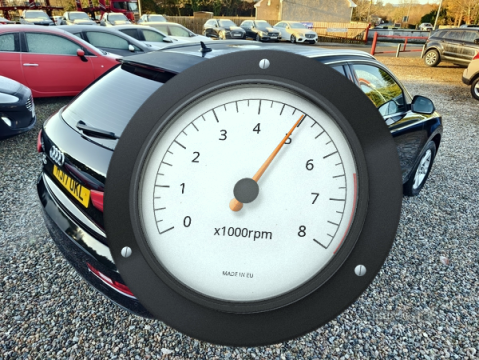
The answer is 5000 (rpm)
